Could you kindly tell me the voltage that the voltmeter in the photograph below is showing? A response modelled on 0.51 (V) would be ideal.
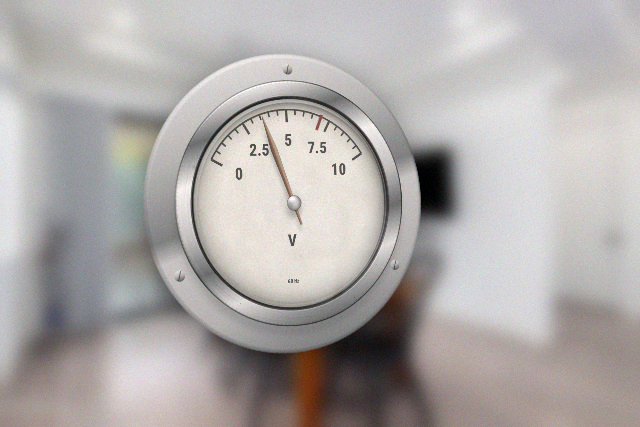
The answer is 3.5 (V)
